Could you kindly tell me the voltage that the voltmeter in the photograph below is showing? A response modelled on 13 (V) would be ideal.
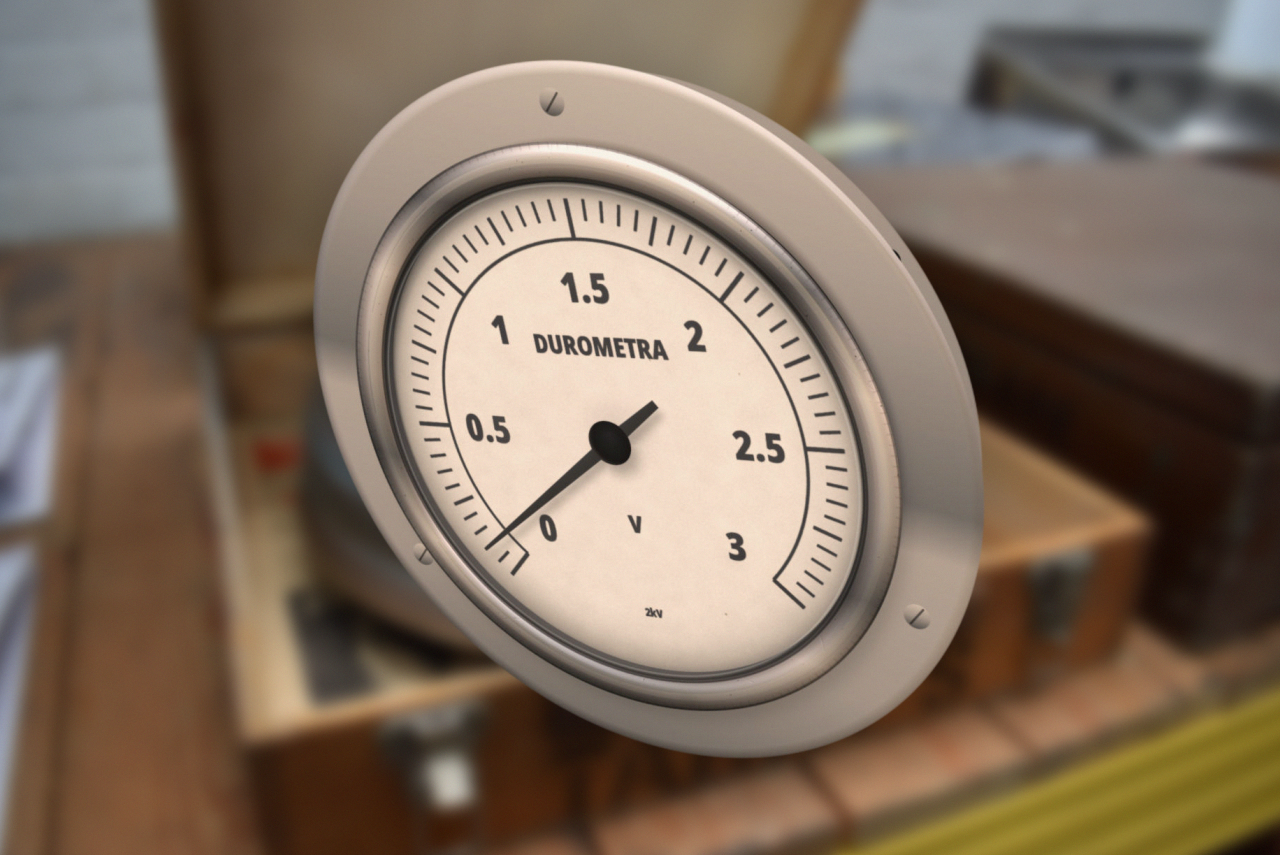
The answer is 0.1 (V)
